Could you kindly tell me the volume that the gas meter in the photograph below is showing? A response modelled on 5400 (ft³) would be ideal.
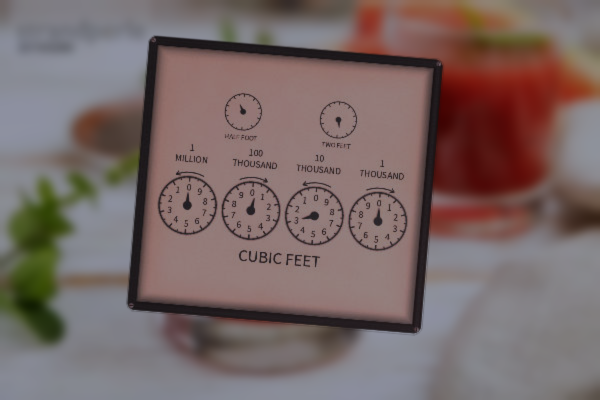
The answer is 3000 (ft³)
